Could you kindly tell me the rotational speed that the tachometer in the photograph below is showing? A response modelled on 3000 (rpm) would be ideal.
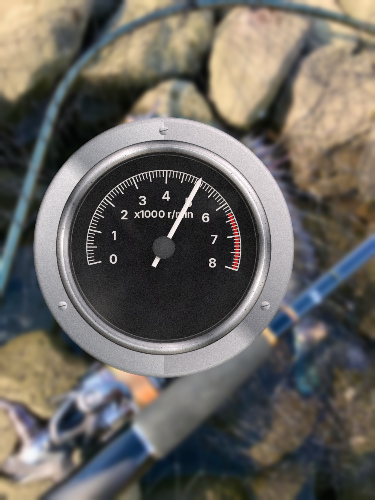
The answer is 5000 (rpm)
